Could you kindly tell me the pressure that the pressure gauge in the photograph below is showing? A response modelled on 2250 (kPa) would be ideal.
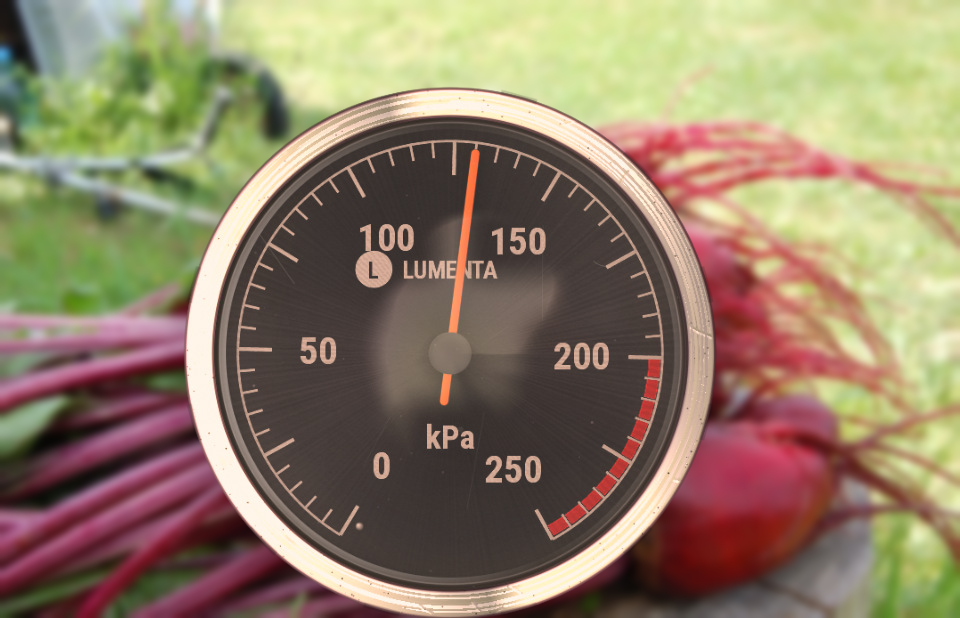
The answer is 130 (kPa)
